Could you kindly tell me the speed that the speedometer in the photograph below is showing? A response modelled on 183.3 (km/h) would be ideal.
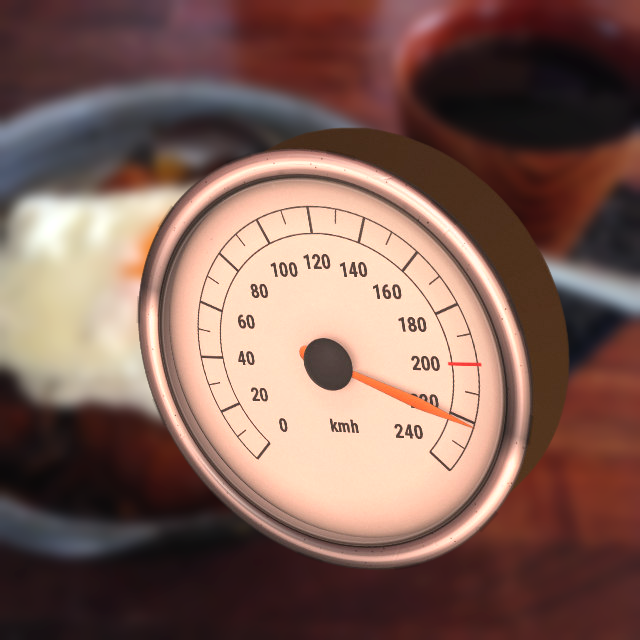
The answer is 220 (km/h)
